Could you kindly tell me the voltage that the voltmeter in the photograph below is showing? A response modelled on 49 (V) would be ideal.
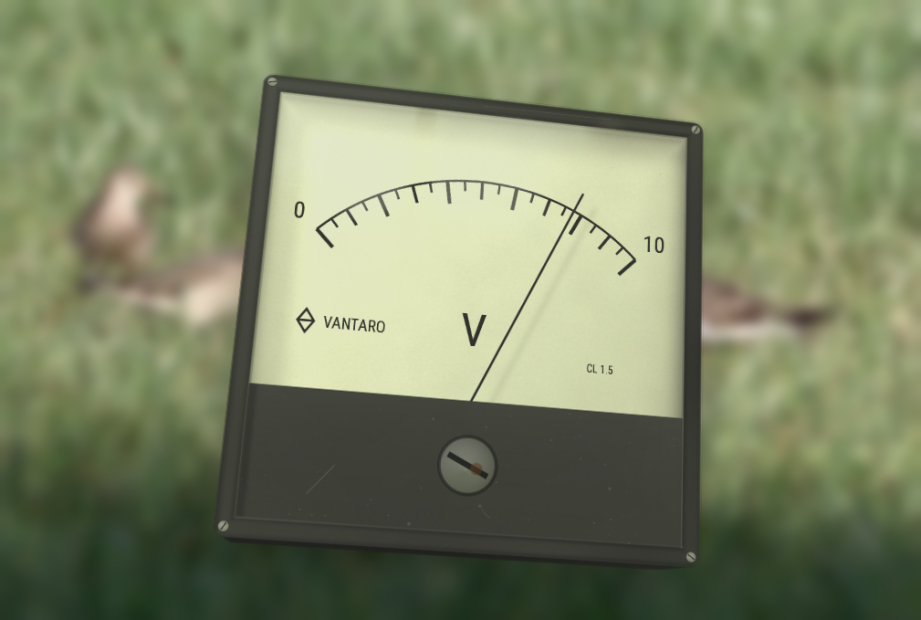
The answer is 7.75 (V)
